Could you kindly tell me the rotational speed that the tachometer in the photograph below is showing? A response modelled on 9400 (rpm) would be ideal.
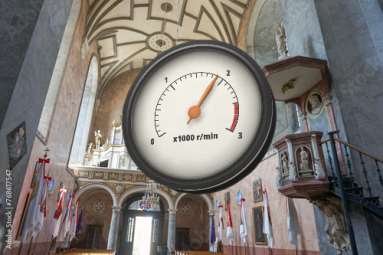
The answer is 1900 (rpm)
